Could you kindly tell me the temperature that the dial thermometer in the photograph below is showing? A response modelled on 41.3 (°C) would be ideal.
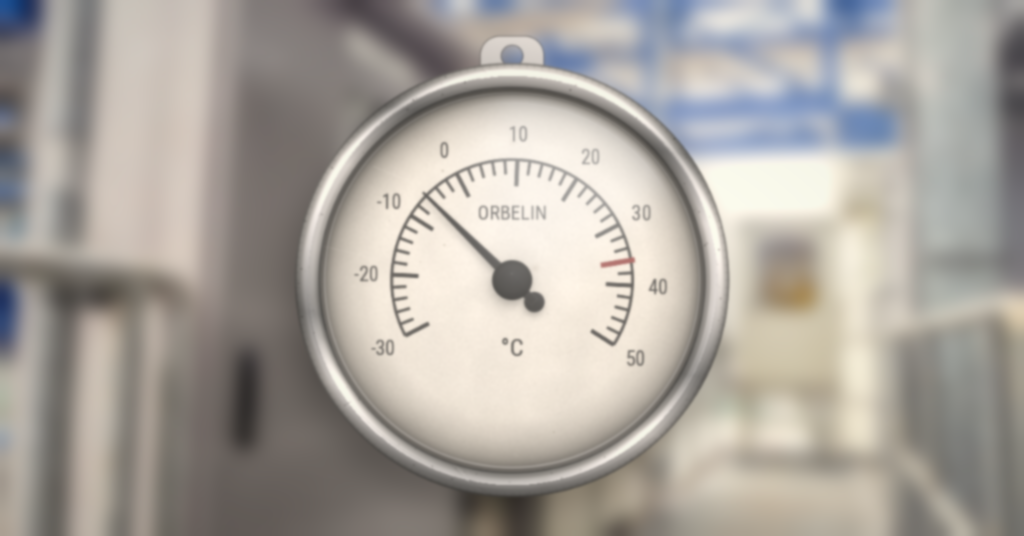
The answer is -6 (°C)
